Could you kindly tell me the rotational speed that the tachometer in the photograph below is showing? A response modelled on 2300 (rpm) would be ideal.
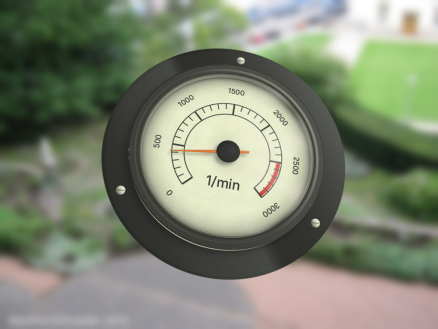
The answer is 400 (rpm)
